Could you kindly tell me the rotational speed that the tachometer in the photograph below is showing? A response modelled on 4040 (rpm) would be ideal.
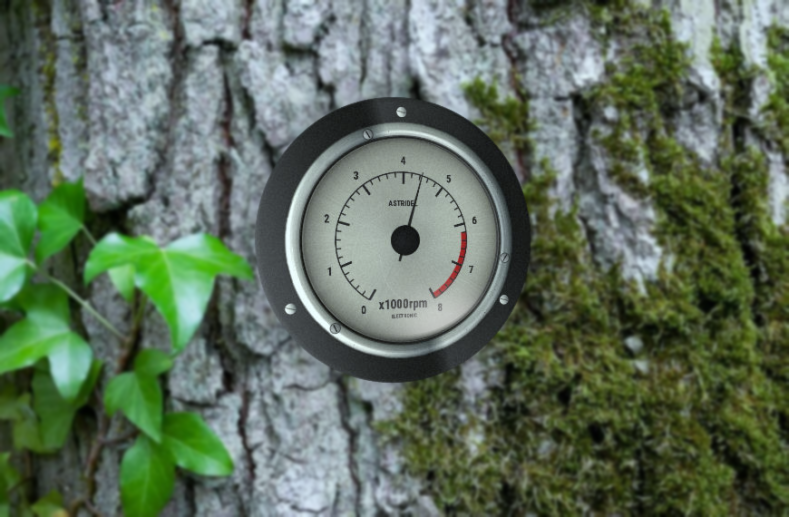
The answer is 4400 (rpm)
